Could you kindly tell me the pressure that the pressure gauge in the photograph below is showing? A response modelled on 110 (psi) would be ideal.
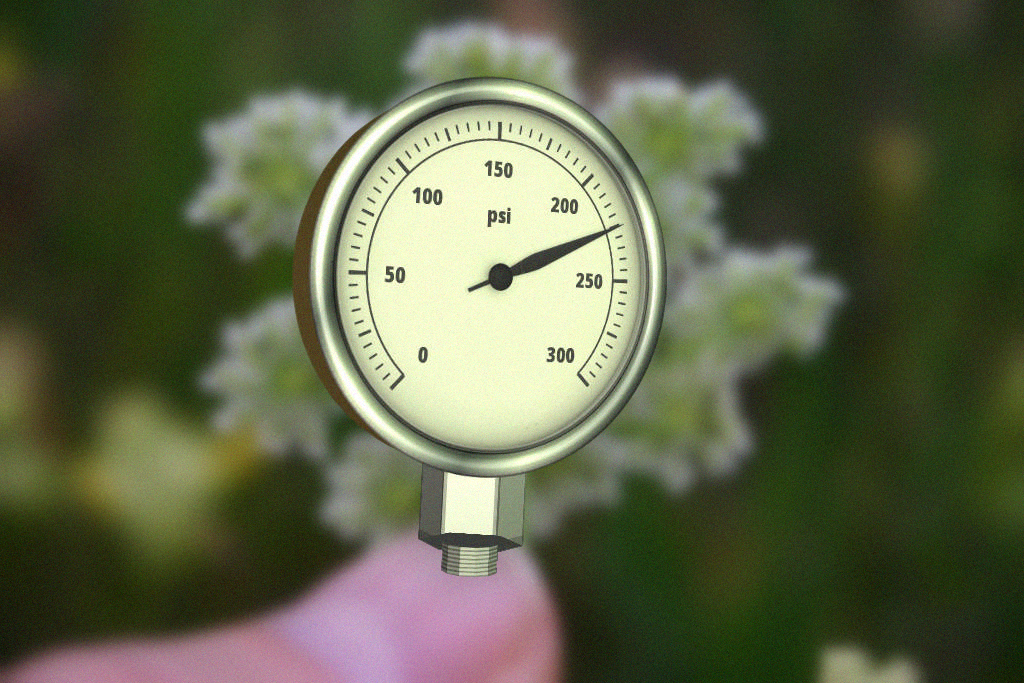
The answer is 225 (psi)
